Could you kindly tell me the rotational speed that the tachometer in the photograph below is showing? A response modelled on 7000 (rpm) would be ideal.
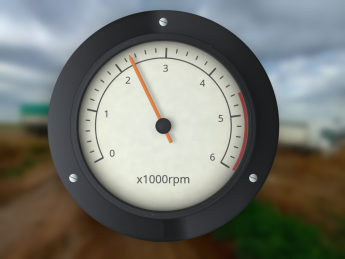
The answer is 2300 (rpm)
